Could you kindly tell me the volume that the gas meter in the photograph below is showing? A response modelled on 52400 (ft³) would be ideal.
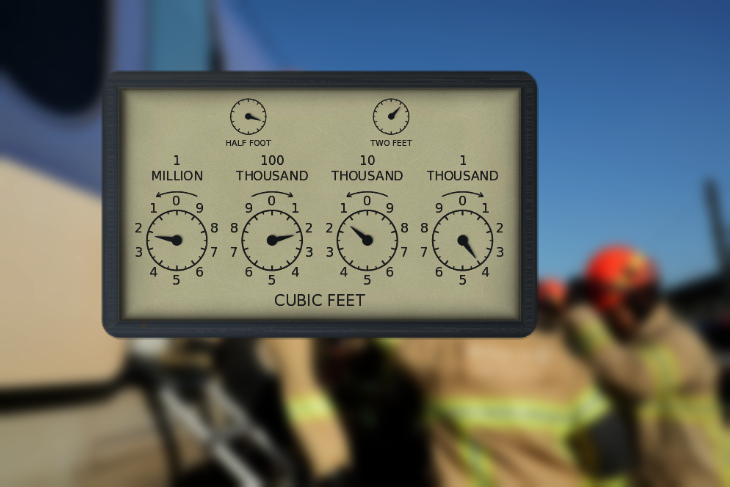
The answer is 221400 (ft³)
